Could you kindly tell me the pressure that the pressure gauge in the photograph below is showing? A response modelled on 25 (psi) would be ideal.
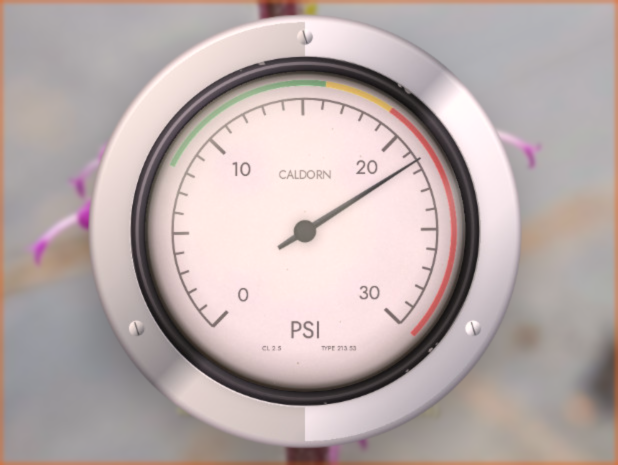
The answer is 21.5 (psi)
